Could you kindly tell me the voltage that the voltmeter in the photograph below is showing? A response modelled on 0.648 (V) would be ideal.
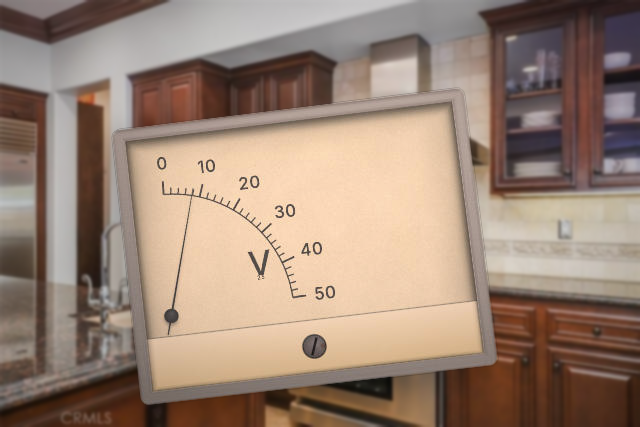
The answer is 8 (V)
